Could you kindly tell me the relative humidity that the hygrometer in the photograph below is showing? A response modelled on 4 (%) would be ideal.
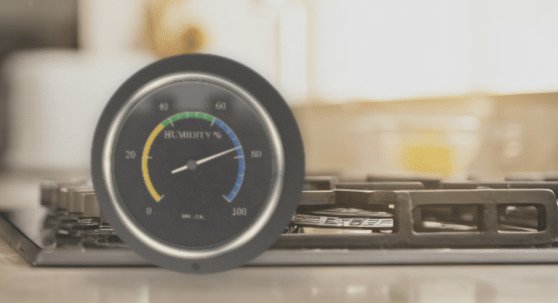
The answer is 76 (%)
